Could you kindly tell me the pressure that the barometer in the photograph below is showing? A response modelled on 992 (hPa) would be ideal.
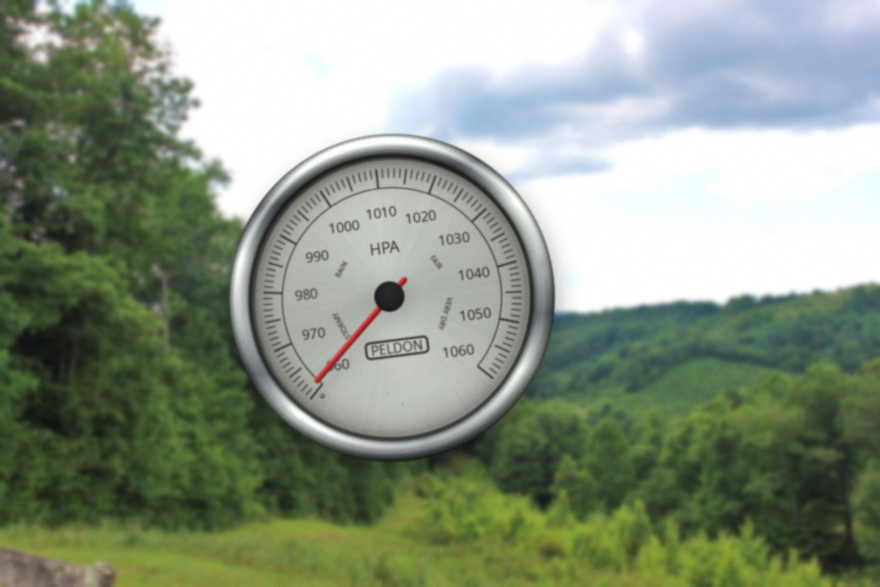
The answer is 961 (hPa)
